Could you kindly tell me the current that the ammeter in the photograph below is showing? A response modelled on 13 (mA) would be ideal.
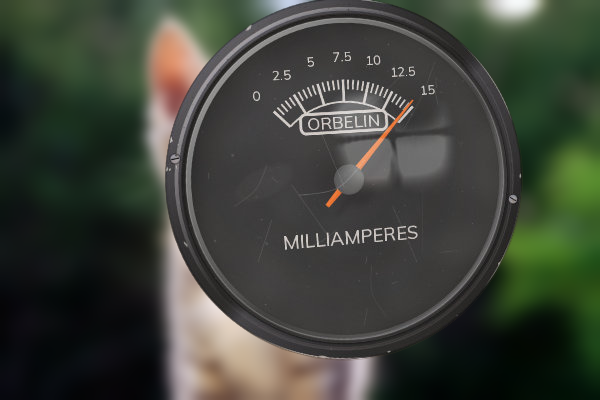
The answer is 14.5 (mA)
